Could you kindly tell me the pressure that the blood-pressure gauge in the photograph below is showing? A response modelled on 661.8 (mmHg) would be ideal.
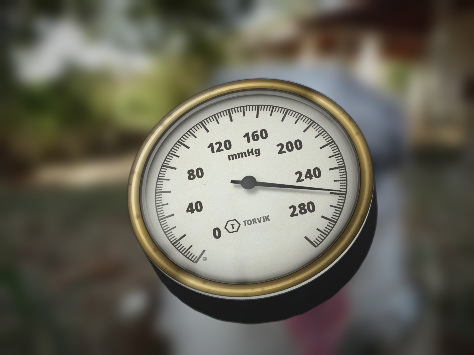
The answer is 260 (mmHg)
